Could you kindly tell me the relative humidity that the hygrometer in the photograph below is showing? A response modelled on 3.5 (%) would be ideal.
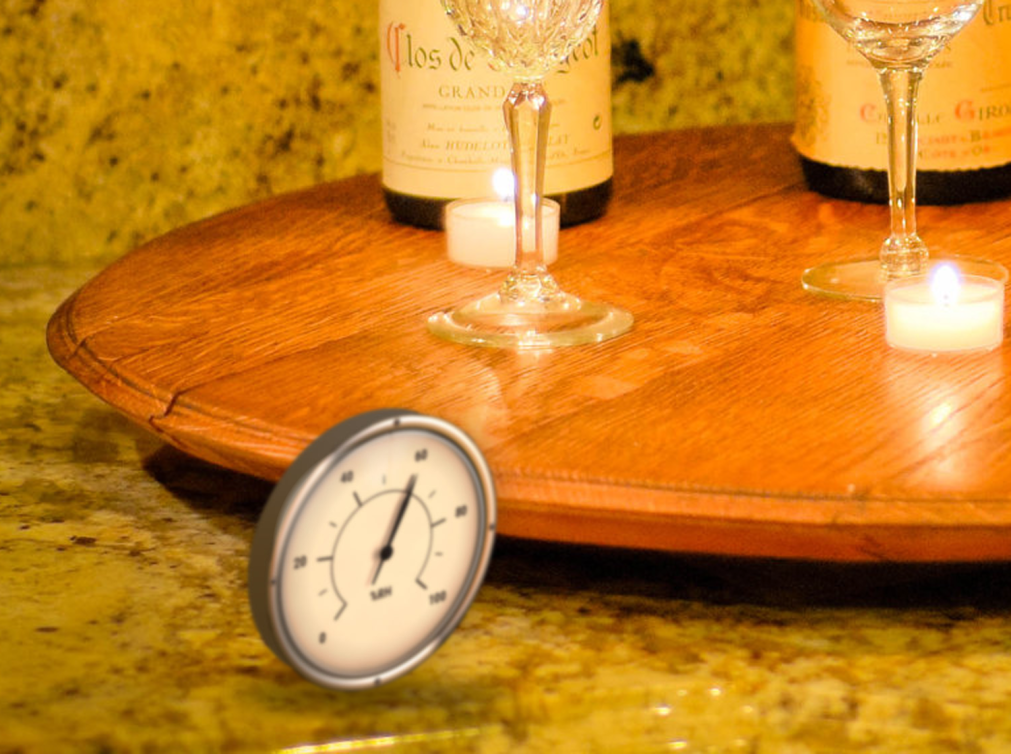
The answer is 60 (%)
